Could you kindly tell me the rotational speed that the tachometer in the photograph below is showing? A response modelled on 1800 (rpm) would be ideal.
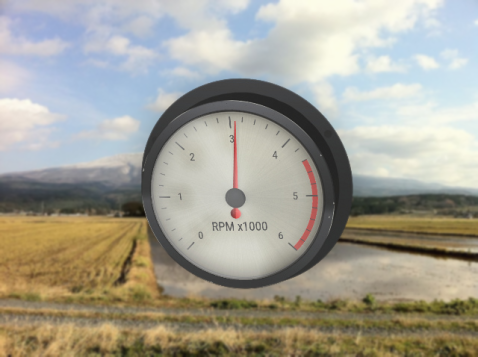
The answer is 3100 (rpm)
